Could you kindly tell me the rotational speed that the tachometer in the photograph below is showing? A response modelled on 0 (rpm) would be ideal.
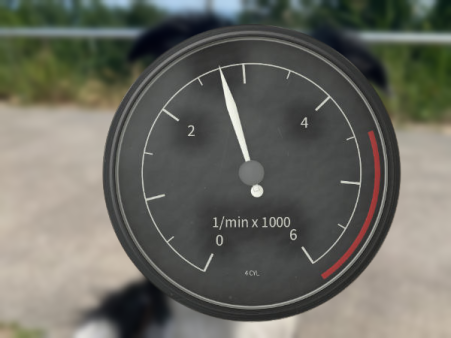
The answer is 2750 (rpm)
